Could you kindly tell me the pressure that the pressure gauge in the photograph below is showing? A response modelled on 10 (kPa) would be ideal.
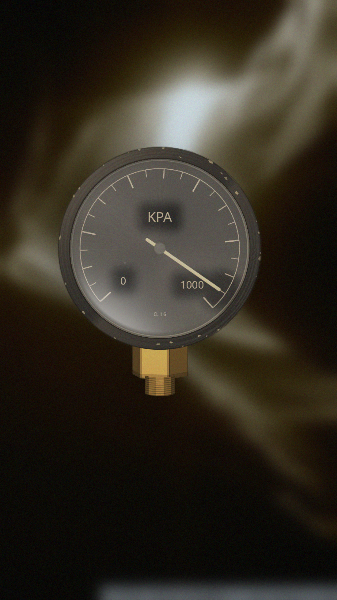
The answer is 950 (kPa)
